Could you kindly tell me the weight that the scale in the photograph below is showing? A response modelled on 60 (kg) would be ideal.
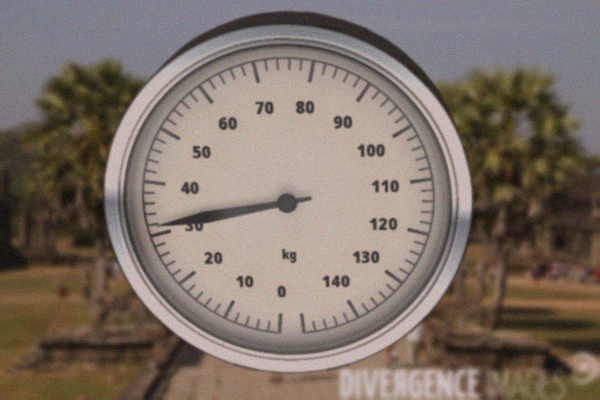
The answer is 32 (kg)
